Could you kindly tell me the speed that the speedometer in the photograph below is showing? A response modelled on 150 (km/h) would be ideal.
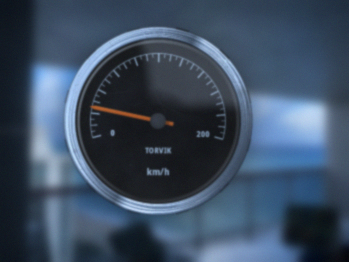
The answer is 25 (km/h)
